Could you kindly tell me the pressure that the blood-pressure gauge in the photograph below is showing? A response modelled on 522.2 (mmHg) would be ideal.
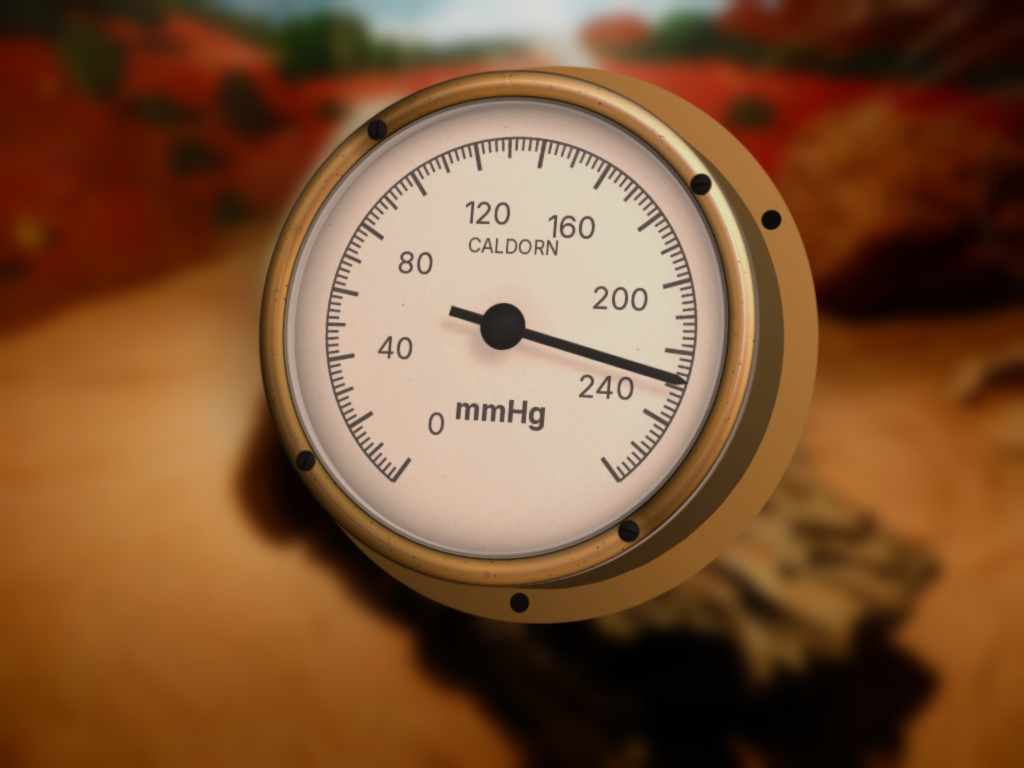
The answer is 228 (mmHg)
